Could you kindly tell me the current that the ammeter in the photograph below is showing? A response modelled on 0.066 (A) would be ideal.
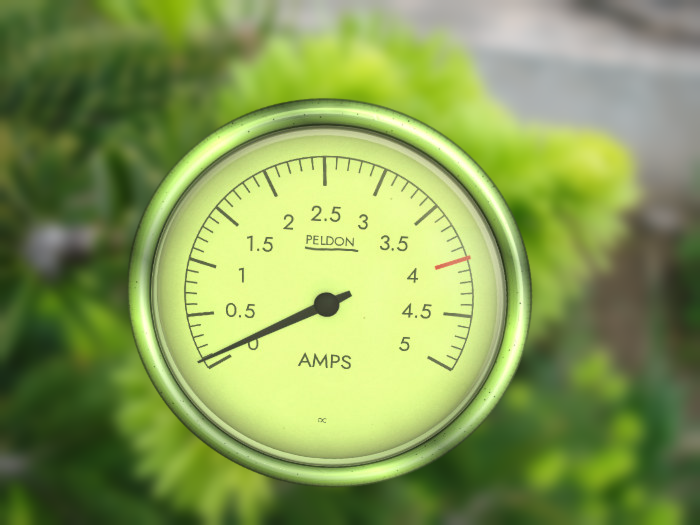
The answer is 0.1 (A)
